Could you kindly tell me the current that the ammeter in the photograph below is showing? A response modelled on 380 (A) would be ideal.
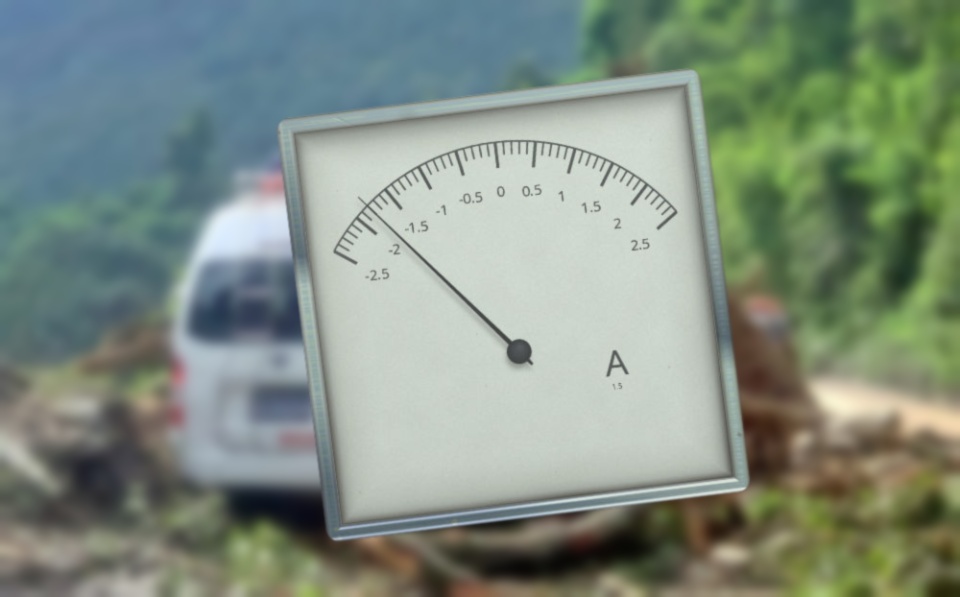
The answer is -1.8 (A)
